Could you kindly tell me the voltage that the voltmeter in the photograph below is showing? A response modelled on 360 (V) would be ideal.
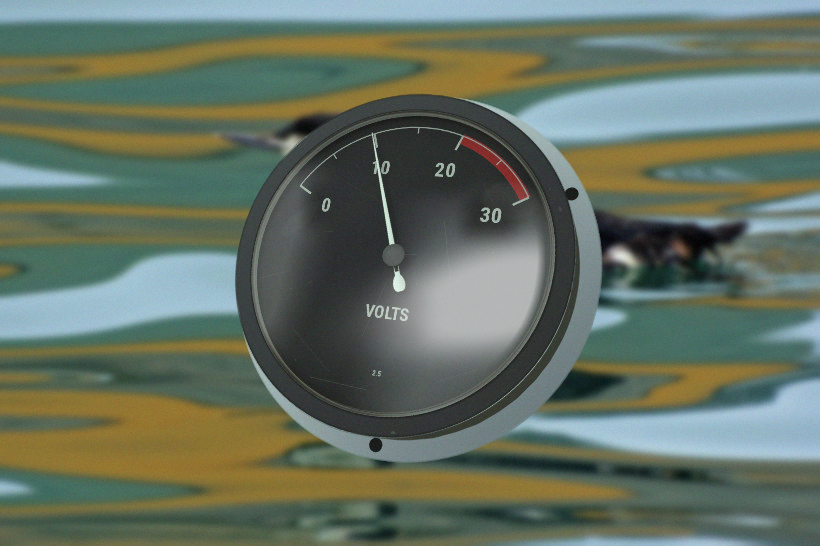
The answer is 10 (V)
